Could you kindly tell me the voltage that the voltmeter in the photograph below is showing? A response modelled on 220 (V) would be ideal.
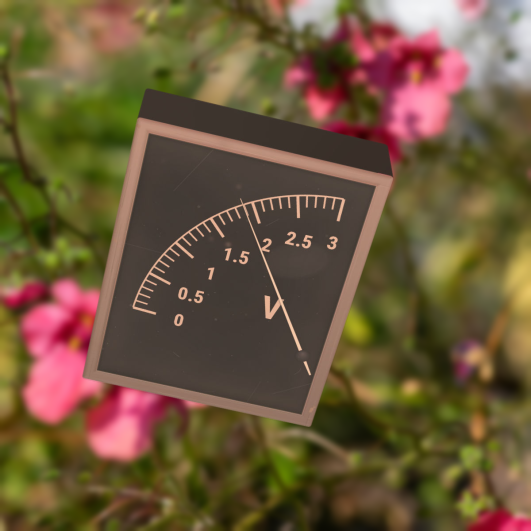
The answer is 1.9 (V)
